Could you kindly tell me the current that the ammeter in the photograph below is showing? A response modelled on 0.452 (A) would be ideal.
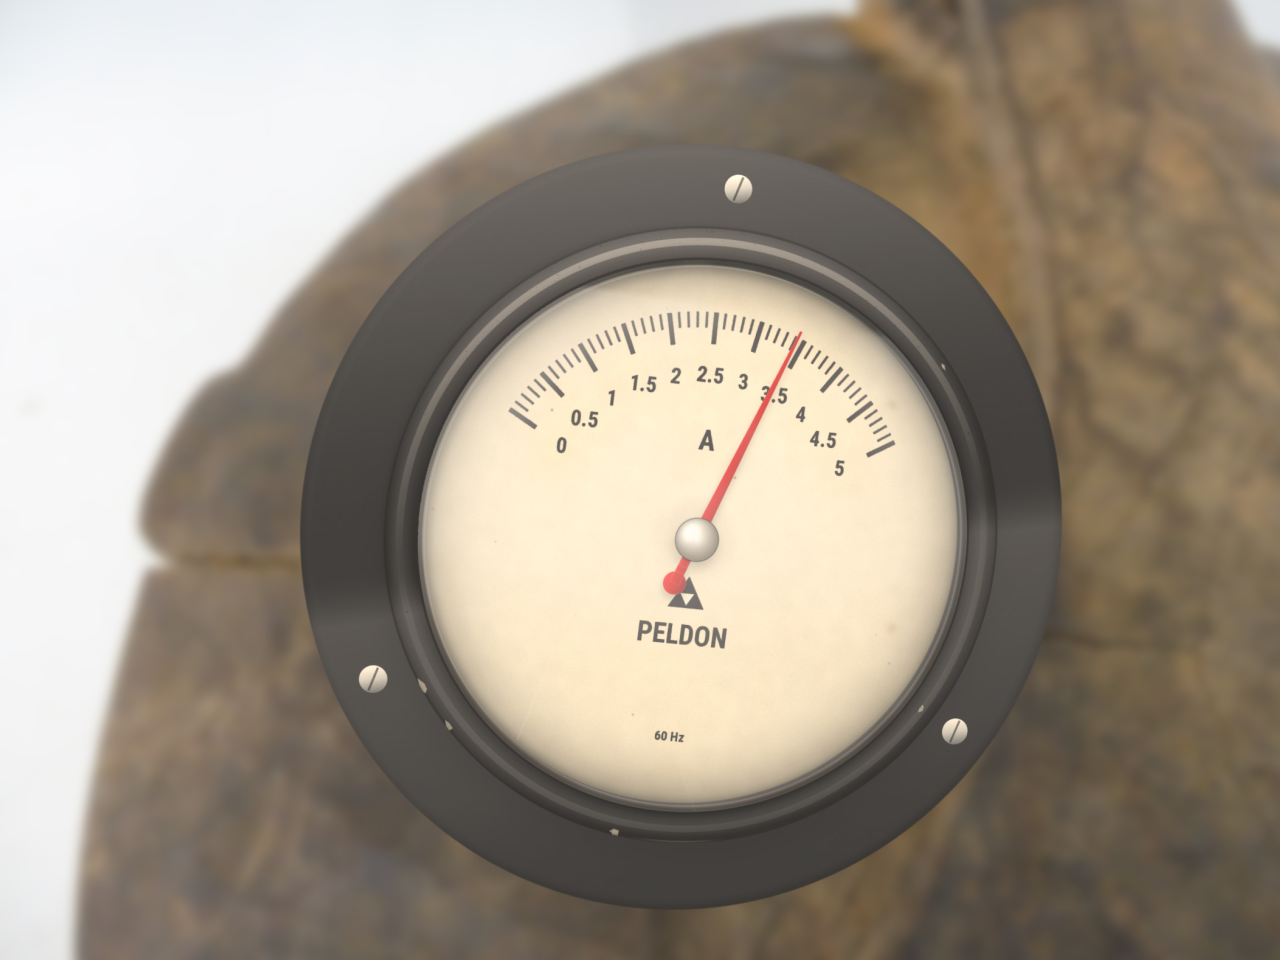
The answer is 3.4 (A)
